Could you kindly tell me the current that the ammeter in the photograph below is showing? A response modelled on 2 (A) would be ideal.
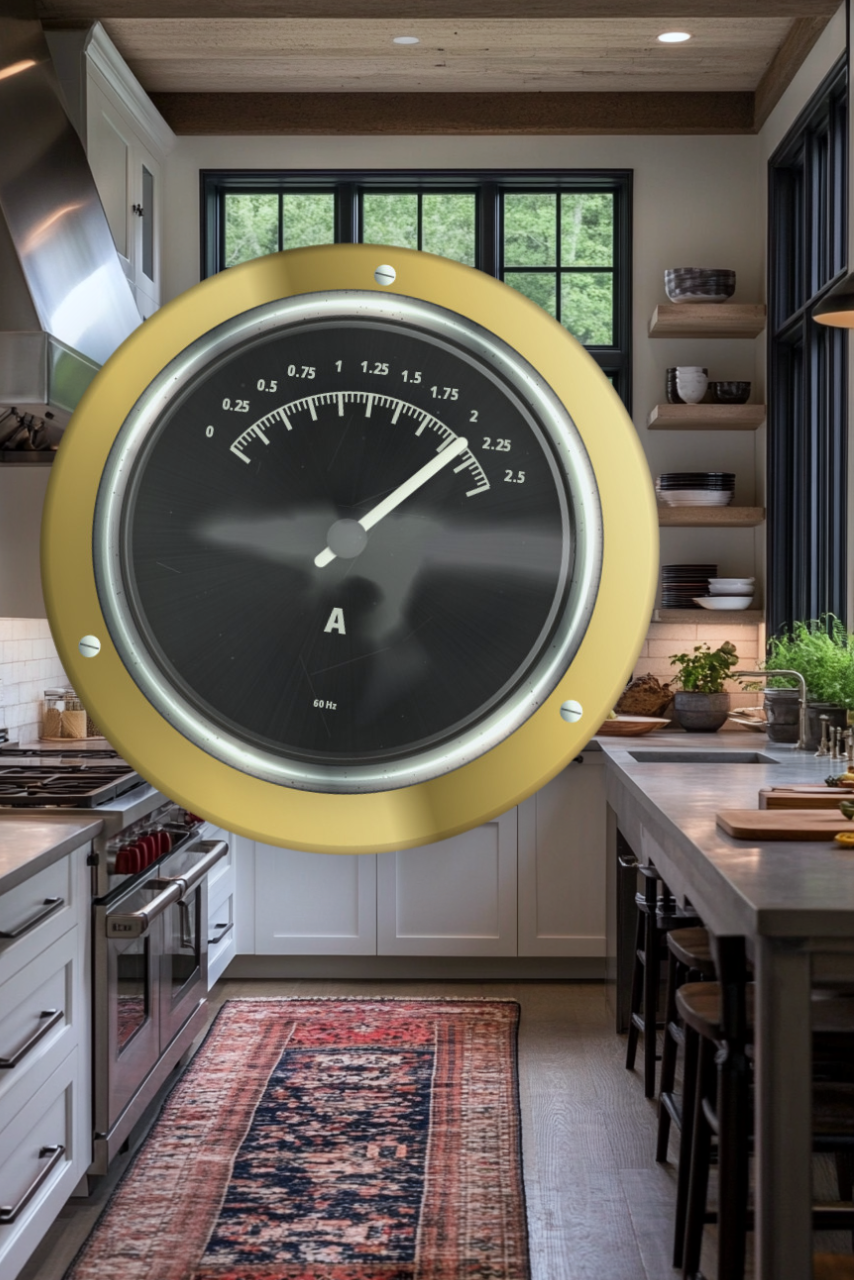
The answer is 2.1 (A)
